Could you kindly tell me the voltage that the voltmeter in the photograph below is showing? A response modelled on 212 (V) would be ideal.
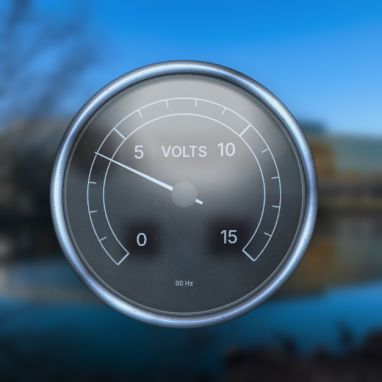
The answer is 4 (V)
